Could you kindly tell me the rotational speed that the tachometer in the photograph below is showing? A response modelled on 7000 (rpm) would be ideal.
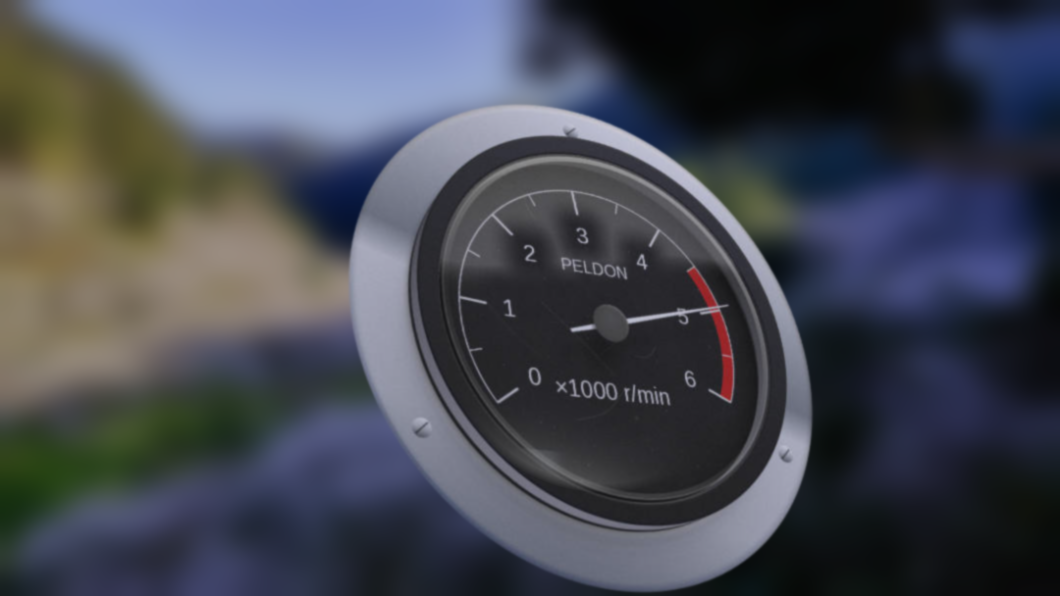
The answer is 5000 (rpm)
